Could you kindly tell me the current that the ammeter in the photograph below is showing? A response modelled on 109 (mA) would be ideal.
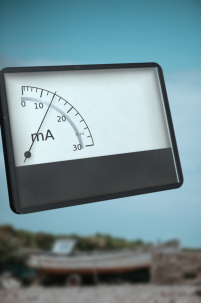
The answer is 14 (mA)
